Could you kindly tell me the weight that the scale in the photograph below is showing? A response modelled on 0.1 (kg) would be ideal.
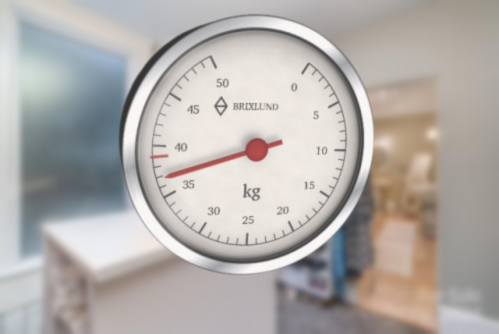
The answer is 37 (kg)
